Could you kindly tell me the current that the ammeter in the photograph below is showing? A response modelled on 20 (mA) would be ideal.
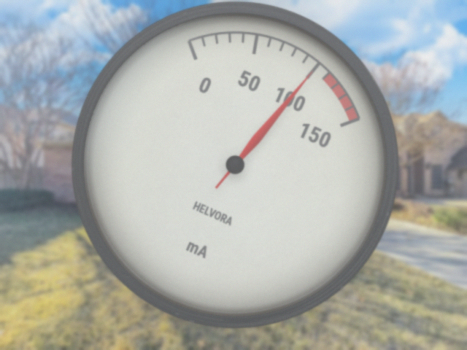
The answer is 100 (mA)
